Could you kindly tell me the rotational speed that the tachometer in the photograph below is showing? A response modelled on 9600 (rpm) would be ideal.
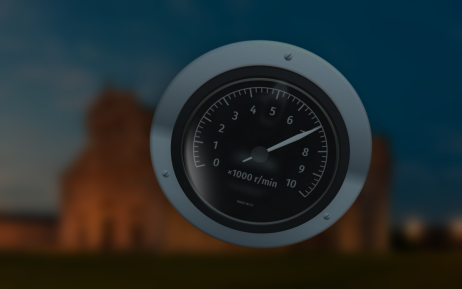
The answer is 7000 (rpm)
